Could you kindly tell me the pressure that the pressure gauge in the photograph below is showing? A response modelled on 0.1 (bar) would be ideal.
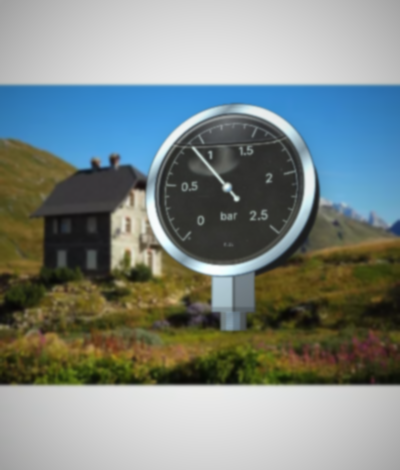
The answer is 0.9 (bar)
